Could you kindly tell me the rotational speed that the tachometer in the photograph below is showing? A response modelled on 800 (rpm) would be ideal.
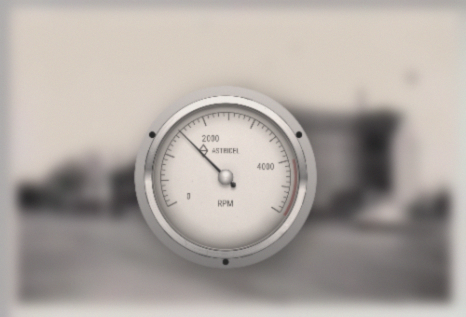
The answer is 1500 (rpm)
